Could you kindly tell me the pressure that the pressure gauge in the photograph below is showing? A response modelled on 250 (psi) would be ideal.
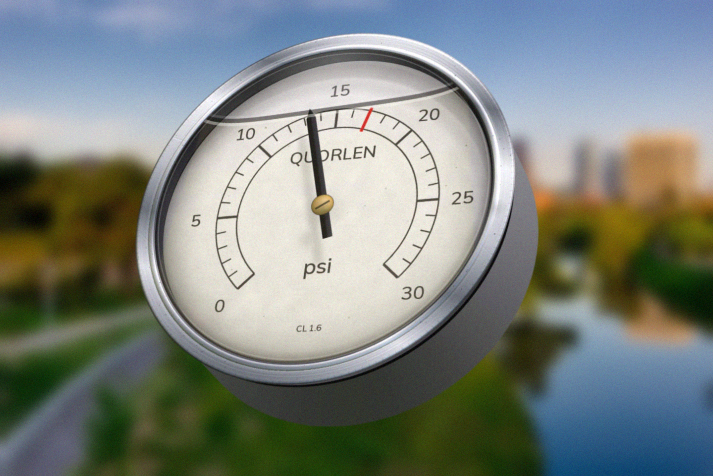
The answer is 13.5 (psi)
